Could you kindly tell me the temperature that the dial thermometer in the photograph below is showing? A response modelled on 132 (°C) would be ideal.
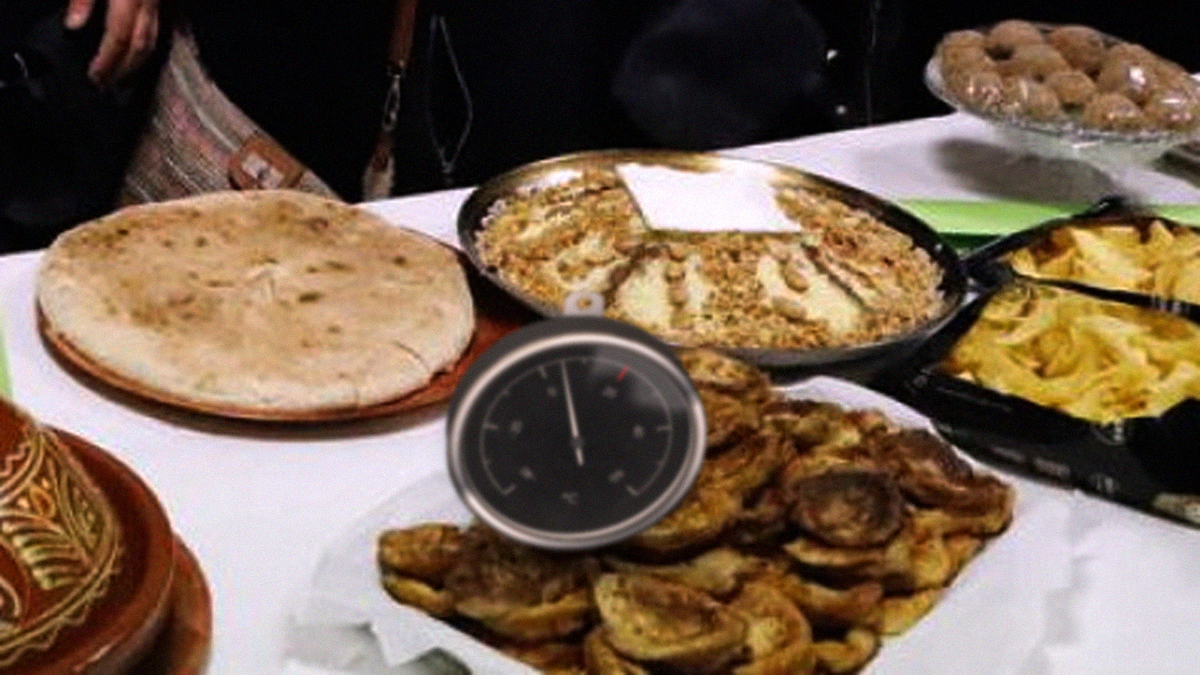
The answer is 5 (°C)
